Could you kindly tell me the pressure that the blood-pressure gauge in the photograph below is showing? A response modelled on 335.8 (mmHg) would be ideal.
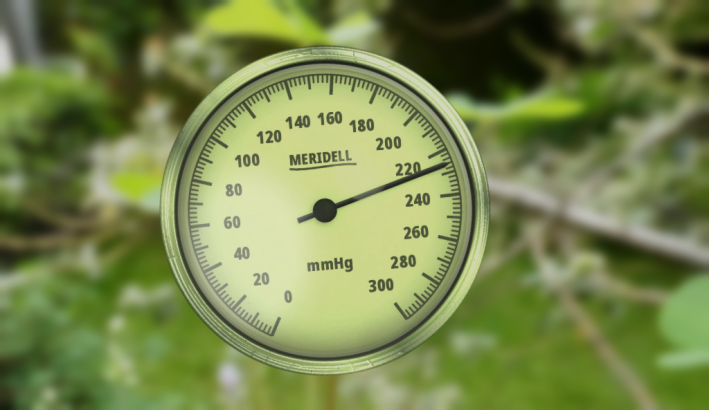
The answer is 226 (mmHg)
